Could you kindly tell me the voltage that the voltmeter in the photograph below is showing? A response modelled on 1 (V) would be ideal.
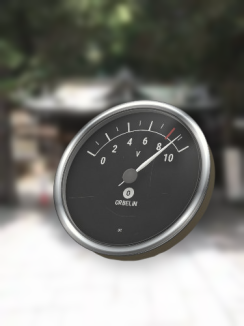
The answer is 9 (V)
